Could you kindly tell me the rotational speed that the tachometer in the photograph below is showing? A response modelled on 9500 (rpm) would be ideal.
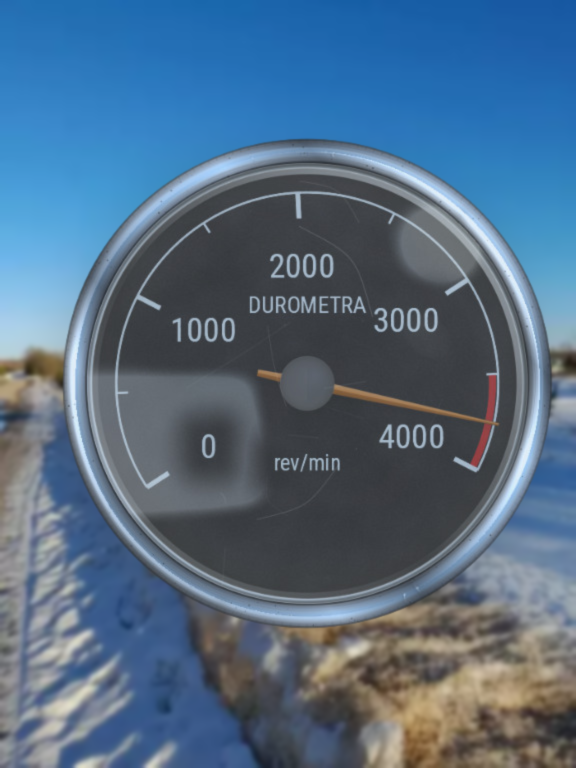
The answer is 3750 (rpm)
